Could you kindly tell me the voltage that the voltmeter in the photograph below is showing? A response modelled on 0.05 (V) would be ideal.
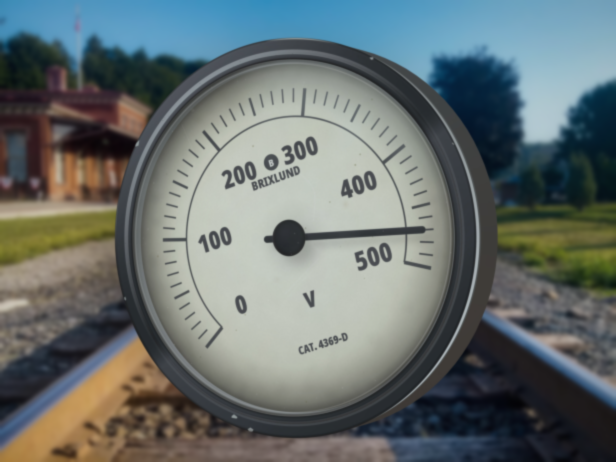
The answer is 470 (V)
